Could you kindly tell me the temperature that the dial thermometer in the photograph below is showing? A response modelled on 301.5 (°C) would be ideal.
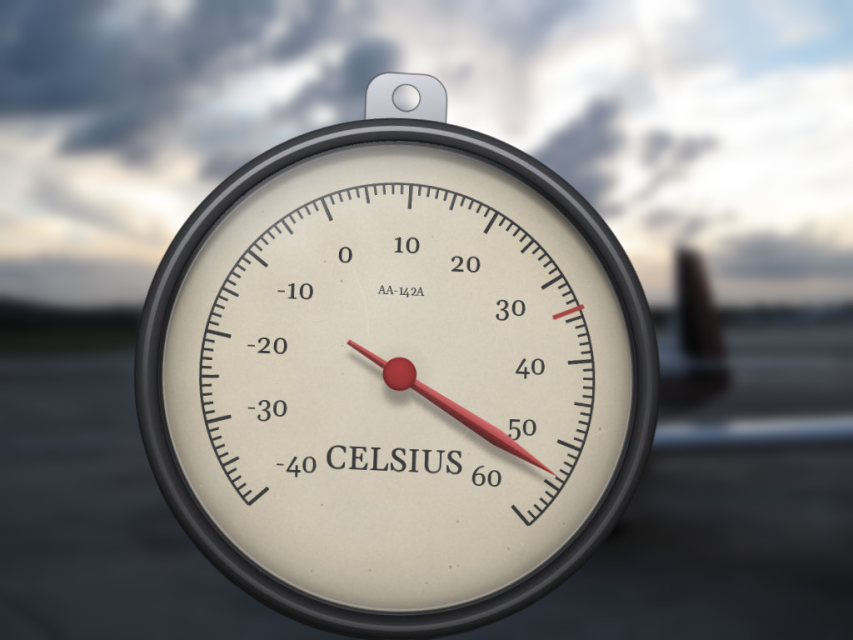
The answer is 54 (°C)
